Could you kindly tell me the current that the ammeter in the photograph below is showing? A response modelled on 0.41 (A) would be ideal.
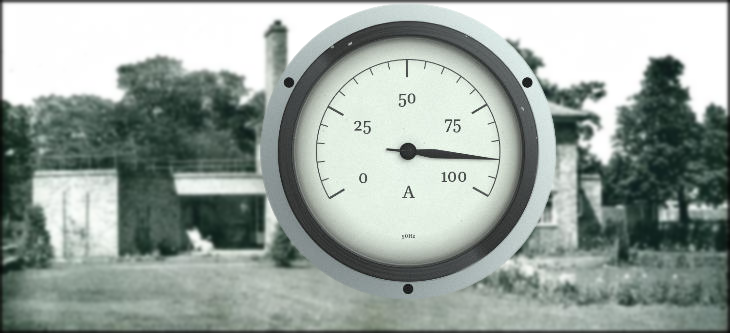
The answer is 90 (A)
